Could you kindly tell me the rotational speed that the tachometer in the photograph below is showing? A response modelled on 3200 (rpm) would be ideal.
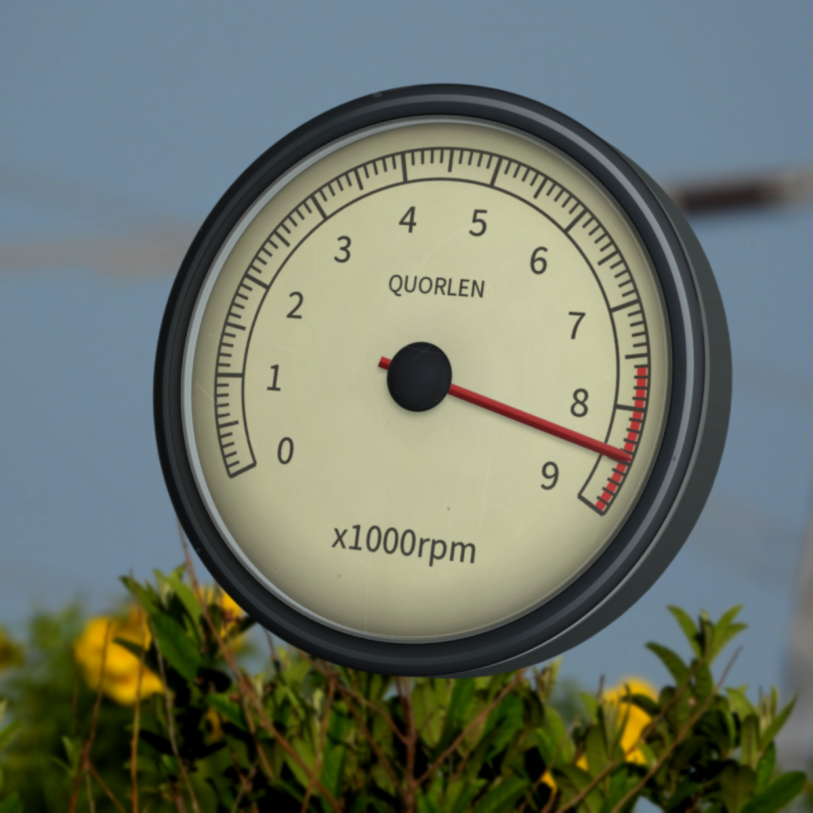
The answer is 8450 (rpm)
